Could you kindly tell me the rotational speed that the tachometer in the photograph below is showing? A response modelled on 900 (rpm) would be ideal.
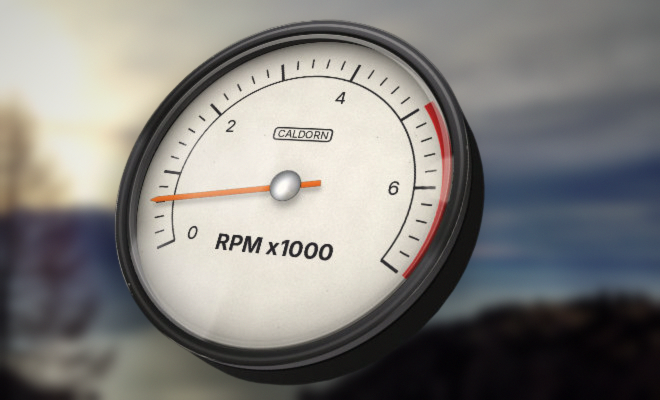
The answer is 600 (rpm)
